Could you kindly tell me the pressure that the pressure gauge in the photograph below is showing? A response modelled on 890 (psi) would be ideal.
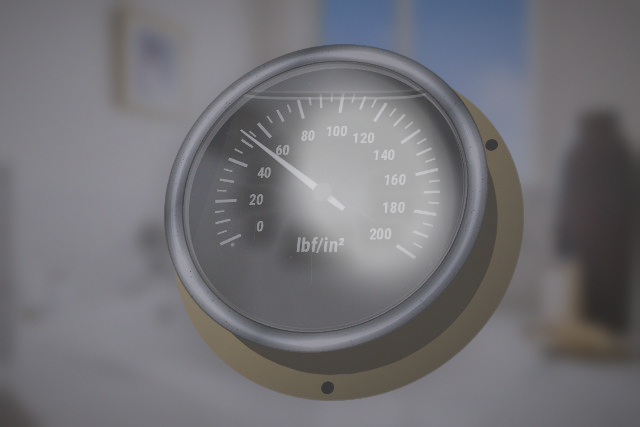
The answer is 52.5 (psi)
